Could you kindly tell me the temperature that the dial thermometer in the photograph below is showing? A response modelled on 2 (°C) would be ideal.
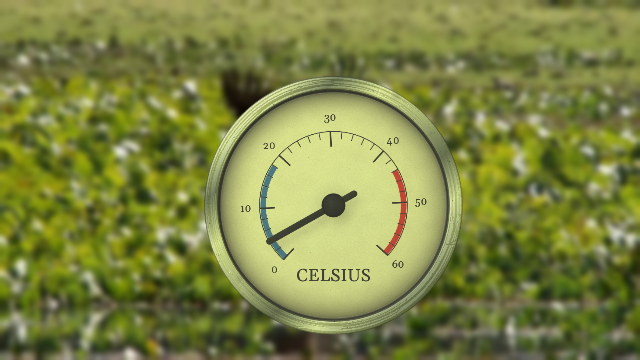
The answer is 4 (°C)
